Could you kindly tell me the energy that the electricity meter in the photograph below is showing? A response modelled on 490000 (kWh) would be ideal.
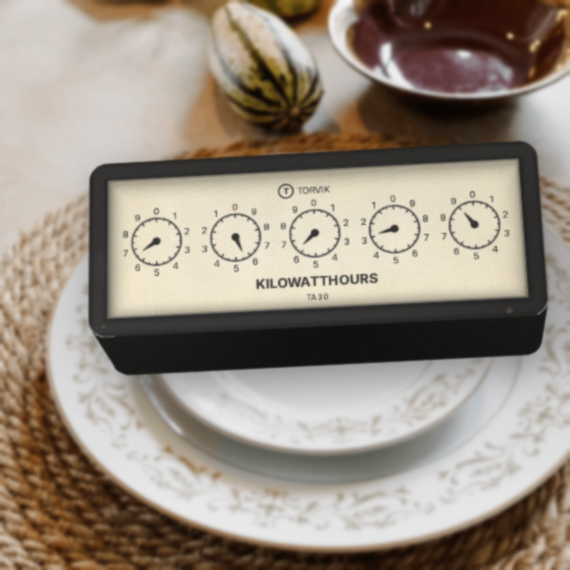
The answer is 65629 (kWh)
